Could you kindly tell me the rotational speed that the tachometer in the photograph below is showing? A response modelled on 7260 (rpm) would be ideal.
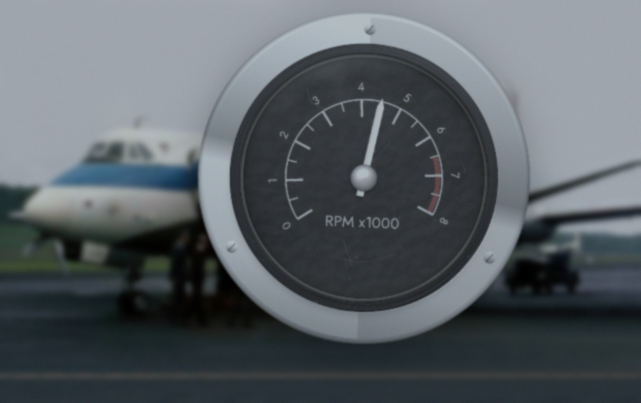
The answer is 4500 (rpm)
